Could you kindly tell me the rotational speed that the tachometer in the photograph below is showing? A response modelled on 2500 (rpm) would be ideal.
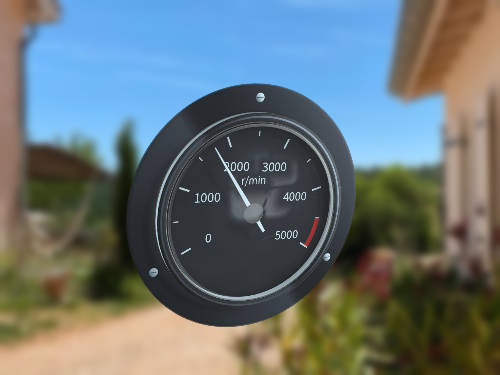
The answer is 1750 (rpm)
